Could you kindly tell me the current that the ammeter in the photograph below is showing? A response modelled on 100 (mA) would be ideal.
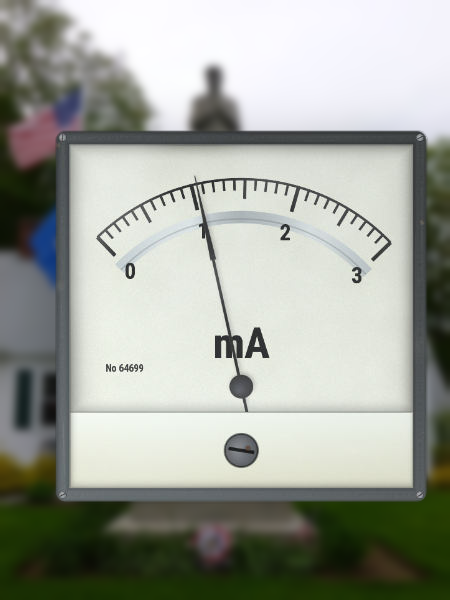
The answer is 1.05 (mA)
